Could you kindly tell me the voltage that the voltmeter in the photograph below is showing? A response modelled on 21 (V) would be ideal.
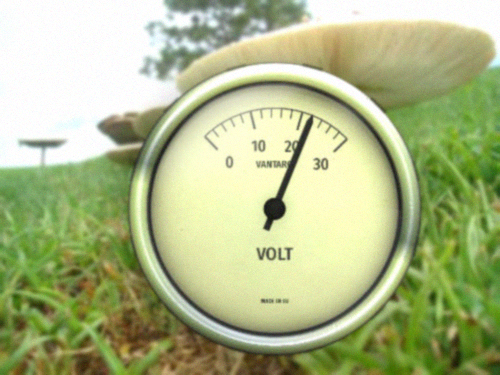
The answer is 22 (V)
